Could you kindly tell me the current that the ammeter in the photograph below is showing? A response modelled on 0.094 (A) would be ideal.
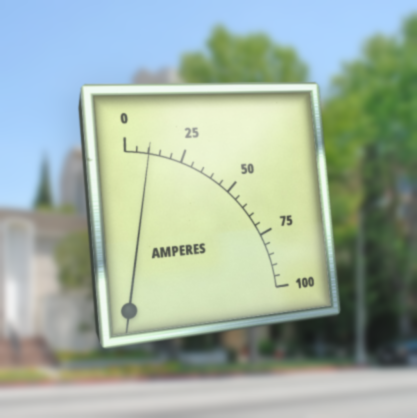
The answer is 10 (A)
